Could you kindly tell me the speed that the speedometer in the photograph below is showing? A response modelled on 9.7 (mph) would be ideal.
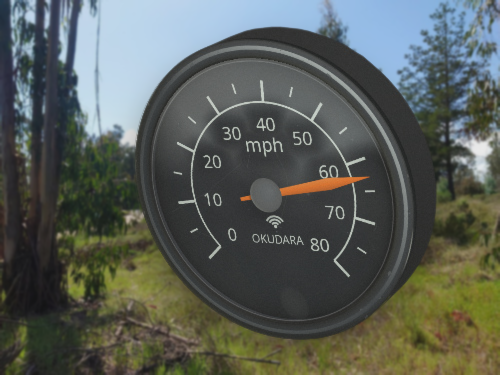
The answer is 62.5 (mph)
